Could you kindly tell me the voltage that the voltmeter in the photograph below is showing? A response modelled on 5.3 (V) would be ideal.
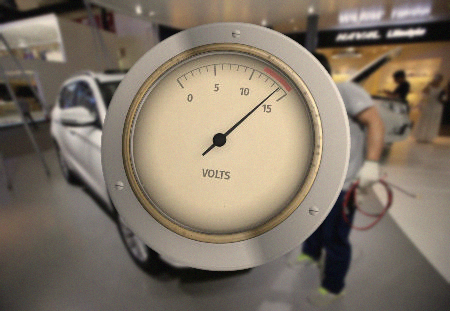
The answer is 14 (V)
